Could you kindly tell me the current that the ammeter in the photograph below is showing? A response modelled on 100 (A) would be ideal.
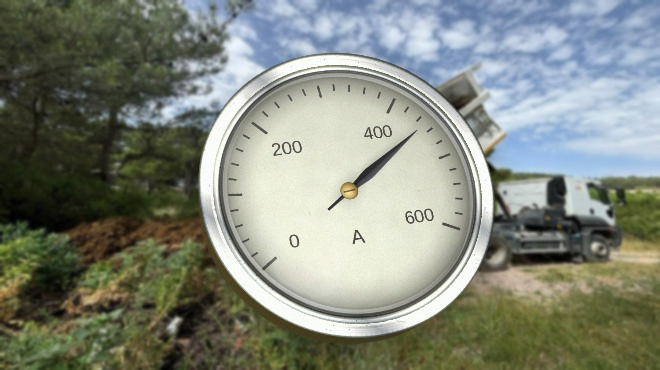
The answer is 450 (A)
